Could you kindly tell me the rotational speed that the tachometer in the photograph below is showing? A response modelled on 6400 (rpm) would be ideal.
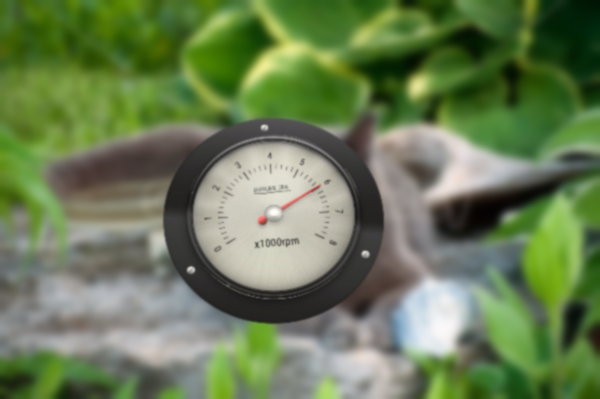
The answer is 6000 (rpm)
